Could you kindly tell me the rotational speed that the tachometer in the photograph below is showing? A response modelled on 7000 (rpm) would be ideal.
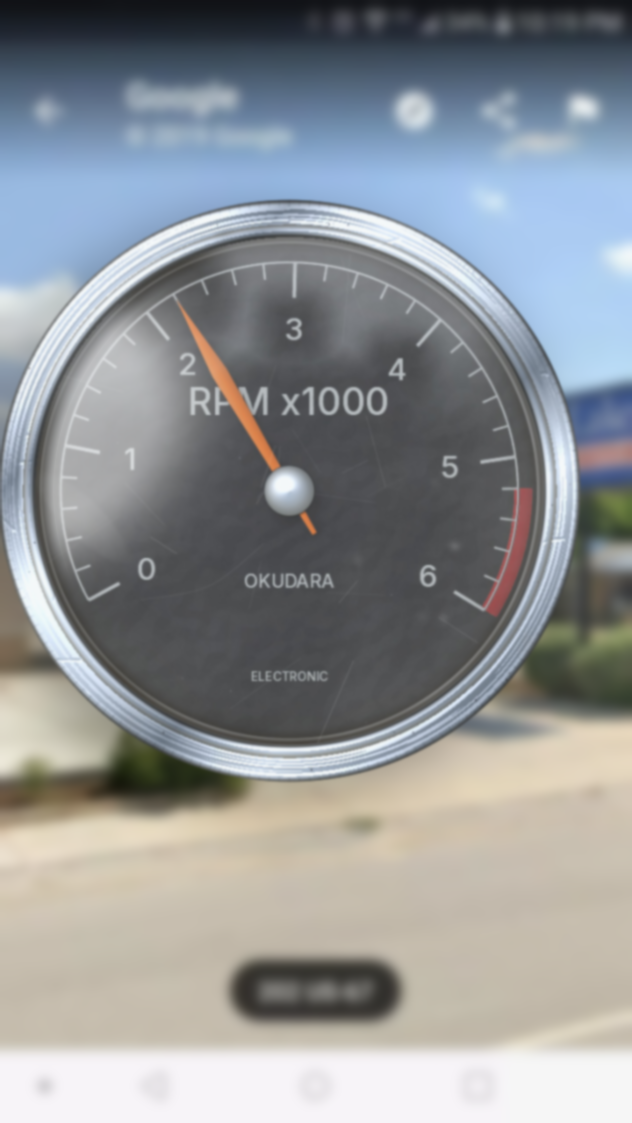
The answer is 2200 (rpm)
